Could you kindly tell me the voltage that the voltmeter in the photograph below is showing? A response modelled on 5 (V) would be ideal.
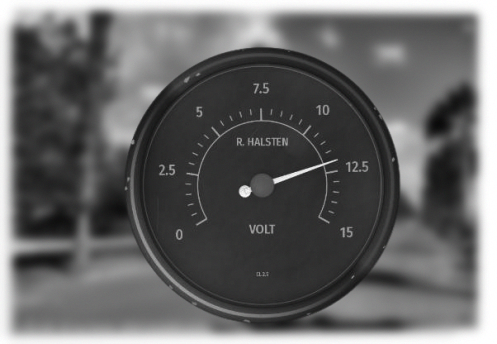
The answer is 12 (V)
